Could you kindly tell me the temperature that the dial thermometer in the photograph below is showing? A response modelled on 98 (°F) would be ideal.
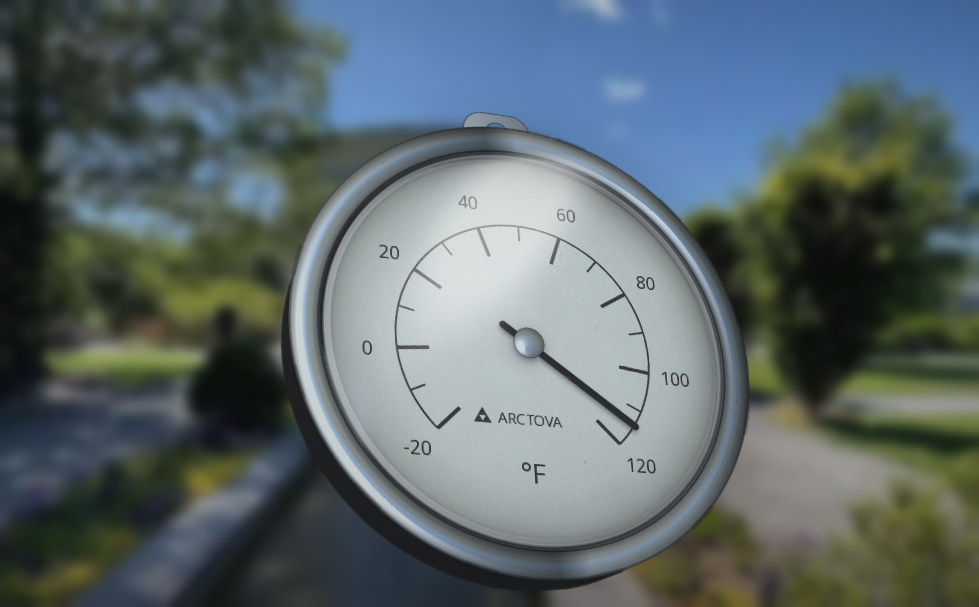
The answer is 115 (°F)
